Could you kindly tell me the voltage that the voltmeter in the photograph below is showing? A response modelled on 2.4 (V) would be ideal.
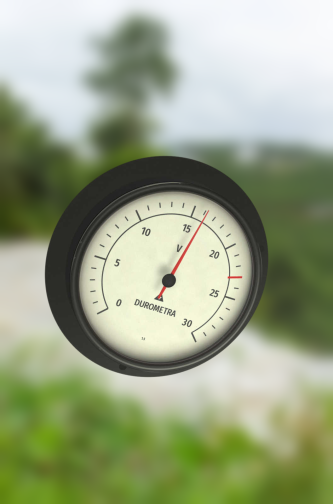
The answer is 16 (V)
